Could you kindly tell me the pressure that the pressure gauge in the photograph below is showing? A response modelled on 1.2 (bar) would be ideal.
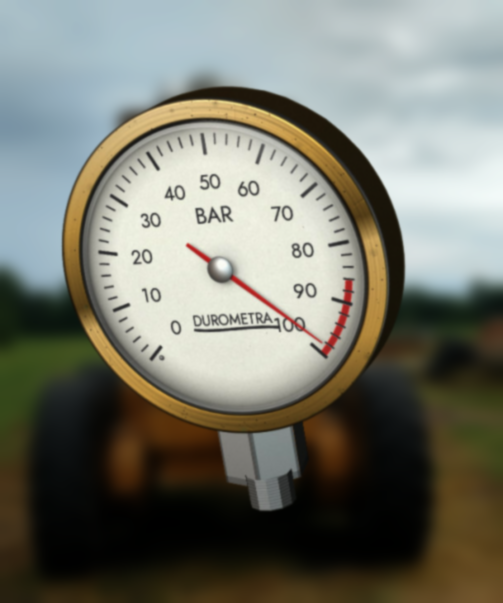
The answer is 98 (bar)
